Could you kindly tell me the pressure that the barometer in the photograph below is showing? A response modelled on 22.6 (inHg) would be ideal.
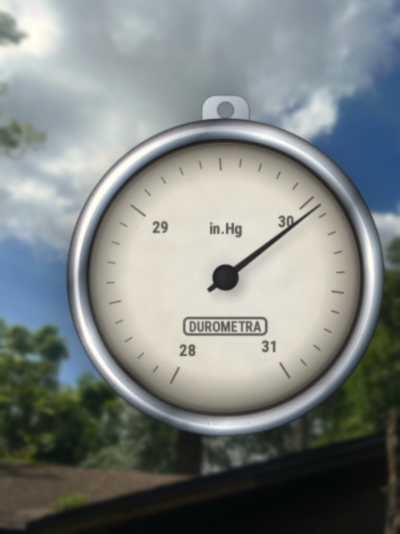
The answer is 30.05 (inHg)
